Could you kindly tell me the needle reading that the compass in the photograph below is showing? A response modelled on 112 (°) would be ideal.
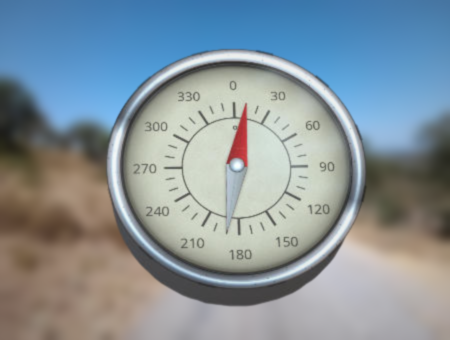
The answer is 10 (°)
